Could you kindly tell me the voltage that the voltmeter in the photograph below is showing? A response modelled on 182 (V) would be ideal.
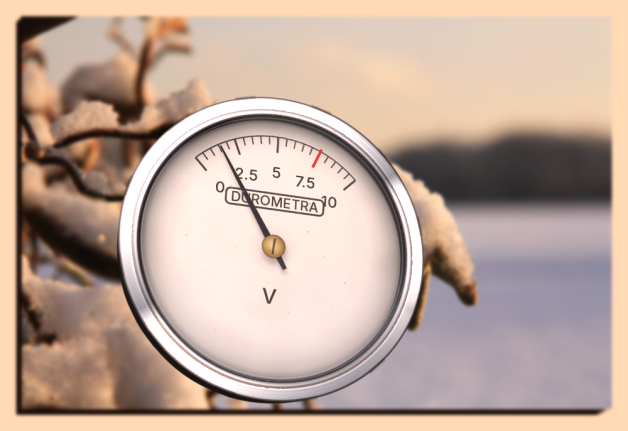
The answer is 1.5 (V)
